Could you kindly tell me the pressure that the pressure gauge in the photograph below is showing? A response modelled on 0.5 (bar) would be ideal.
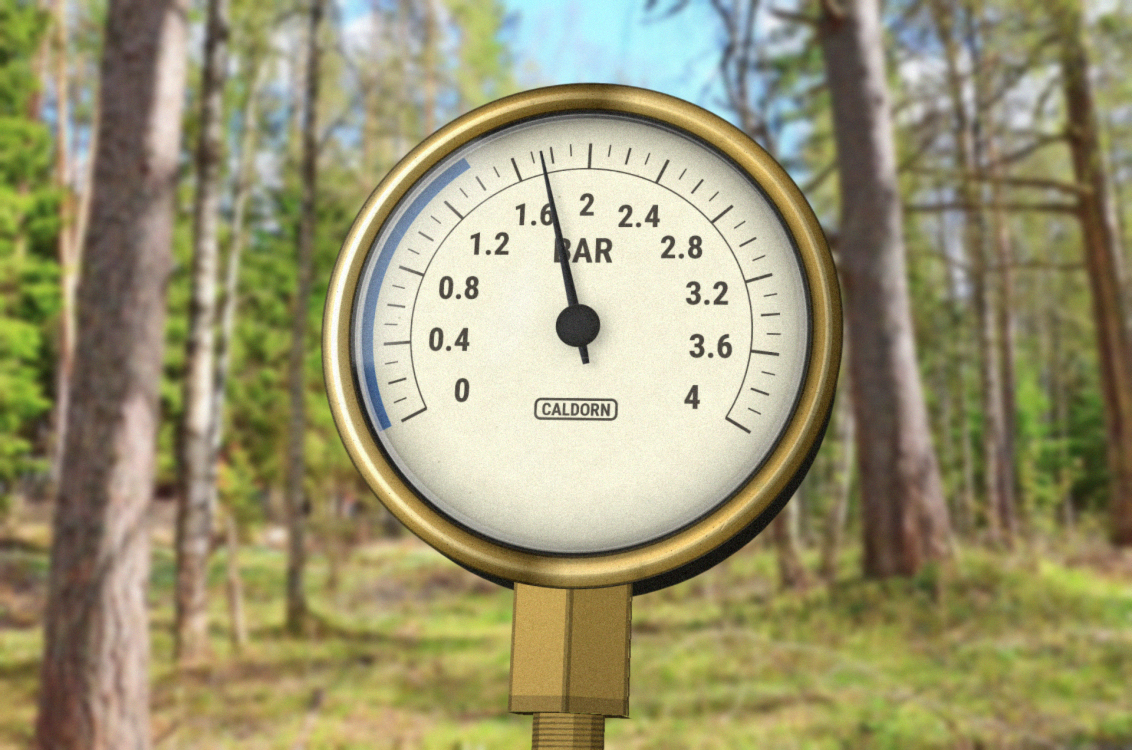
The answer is 1.75 (bar)
